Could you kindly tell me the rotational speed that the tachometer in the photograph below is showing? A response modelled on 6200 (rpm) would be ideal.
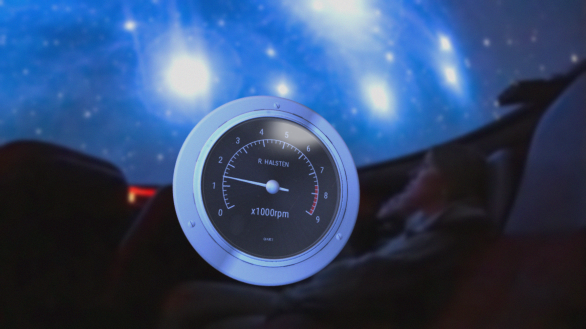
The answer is 1400 (rpm)
